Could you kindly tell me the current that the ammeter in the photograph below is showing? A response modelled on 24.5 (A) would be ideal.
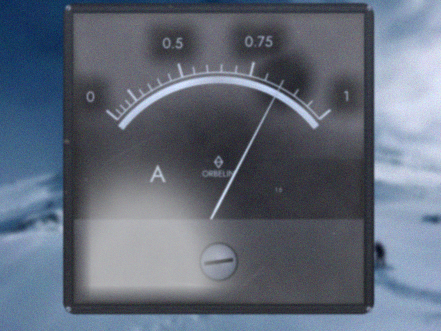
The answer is 0.85 (A)
